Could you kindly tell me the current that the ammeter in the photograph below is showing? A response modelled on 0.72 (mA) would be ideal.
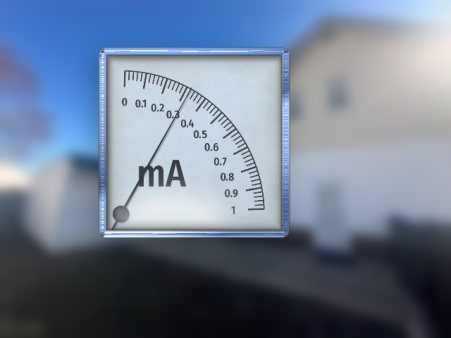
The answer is 0.32 (mA)
